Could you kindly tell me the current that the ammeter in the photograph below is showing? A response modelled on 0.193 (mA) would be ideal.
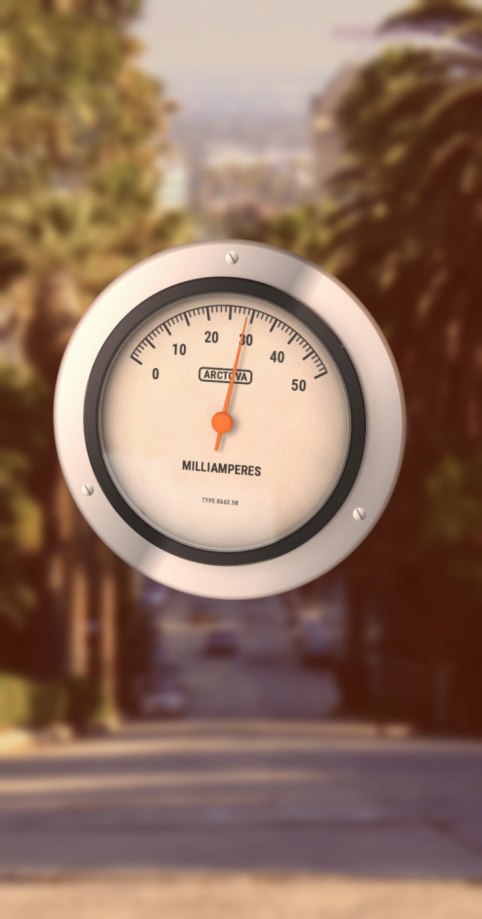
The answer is 29 (mA)
